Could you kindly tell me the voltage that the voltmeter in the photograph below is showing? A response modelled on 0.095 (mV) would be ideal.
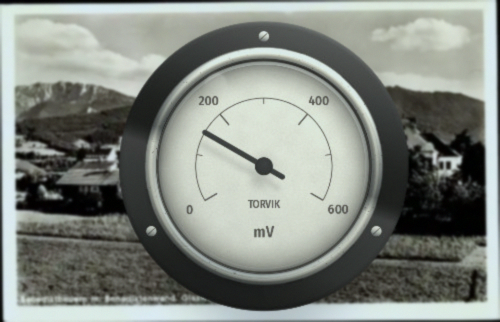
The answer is 150 (mV)
